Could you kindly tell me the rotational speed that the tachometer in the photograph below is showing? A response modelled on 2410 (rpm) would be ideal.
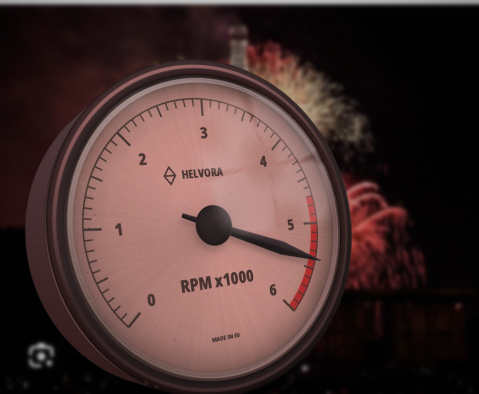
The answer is 5400 (rpm)
